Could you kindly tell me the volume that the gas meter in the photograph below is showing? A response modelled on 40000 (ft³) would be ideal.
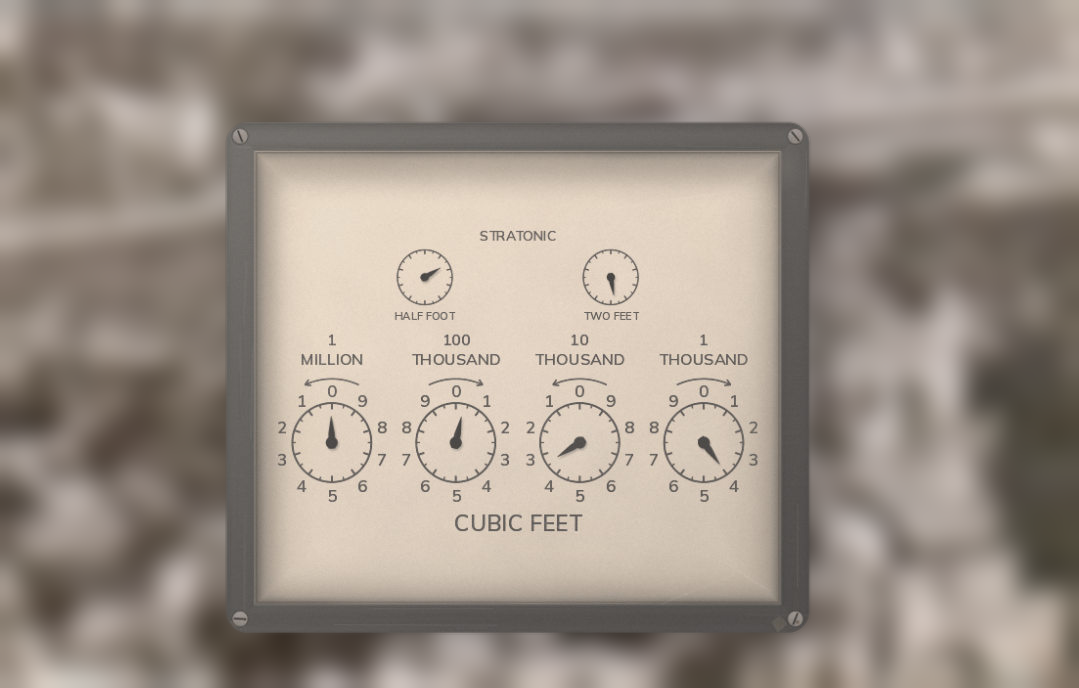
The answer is 3400 (ft³)
